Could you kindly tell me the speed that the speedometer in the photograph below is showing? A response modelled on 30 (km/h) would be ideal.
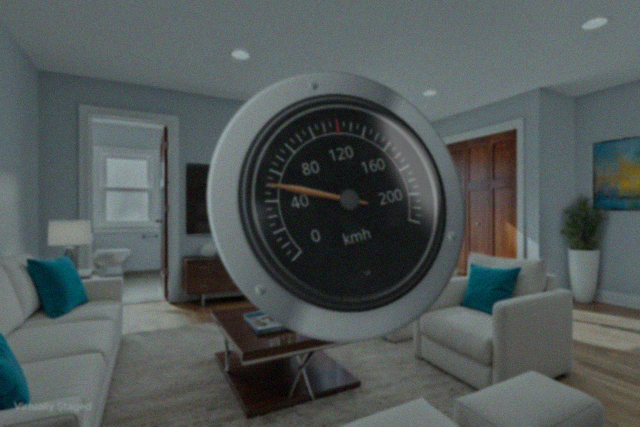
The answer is 50 (km/h)
